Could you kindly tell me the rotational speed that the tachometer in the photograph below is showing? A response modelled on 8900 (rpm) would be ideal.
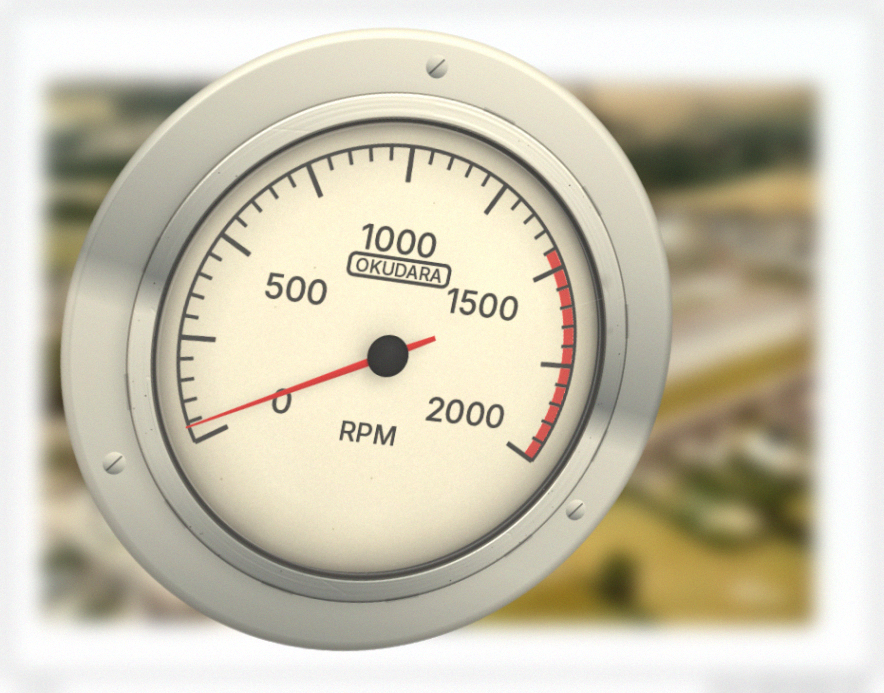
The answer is 50 (rpm)
